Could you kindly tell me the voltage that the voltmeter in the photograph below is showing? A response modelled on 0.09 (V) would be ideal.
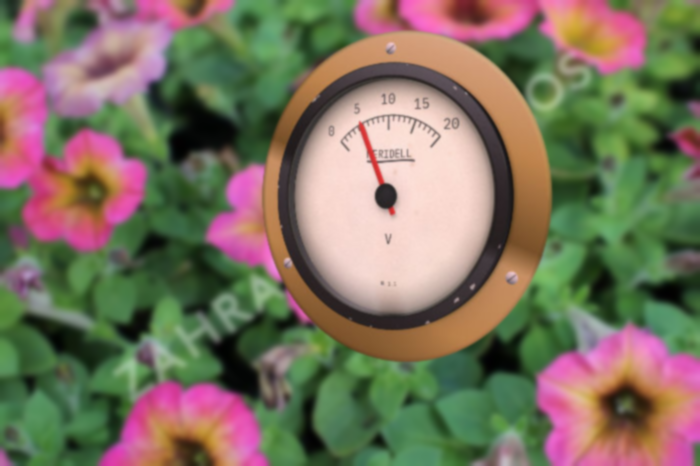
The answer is 5 (V)
